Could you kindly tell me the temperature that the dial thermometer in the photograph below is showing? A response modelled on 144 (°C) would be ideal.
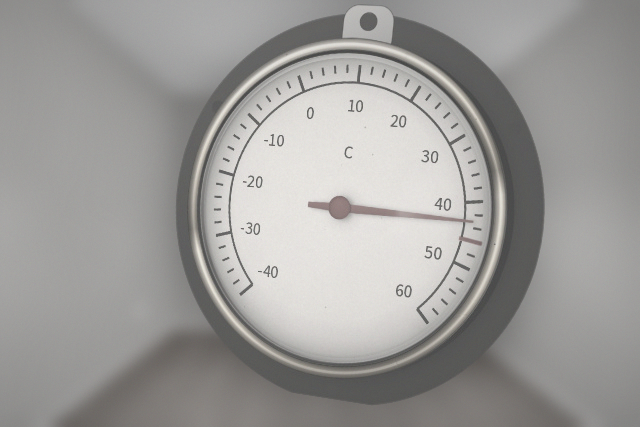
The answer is 43 (°C)
